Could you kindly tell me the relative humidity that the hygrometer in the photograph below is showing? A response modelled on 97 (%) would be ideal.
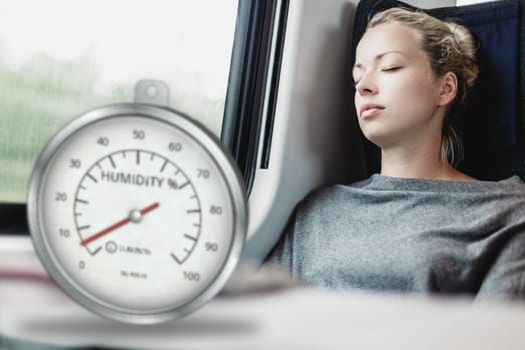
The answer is 5 (%)
